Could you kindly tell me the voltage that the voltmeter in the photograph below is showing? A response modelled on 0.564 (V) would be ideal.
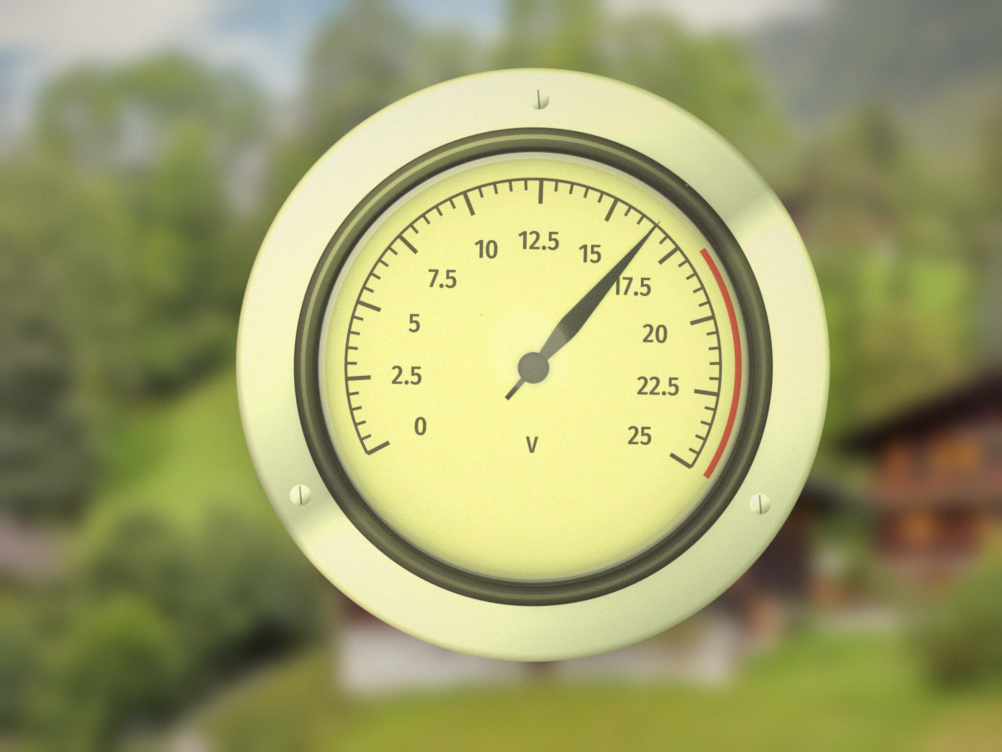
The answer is 16.5 (V)
